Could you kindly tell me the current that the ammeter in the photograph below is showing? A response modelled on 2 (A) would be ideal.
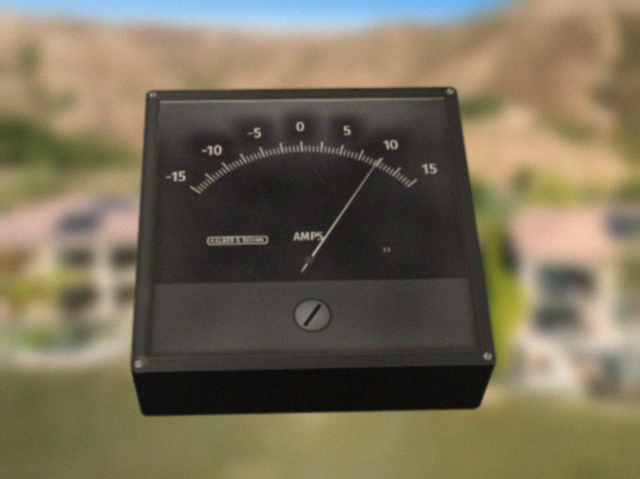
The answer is 10 (A)
